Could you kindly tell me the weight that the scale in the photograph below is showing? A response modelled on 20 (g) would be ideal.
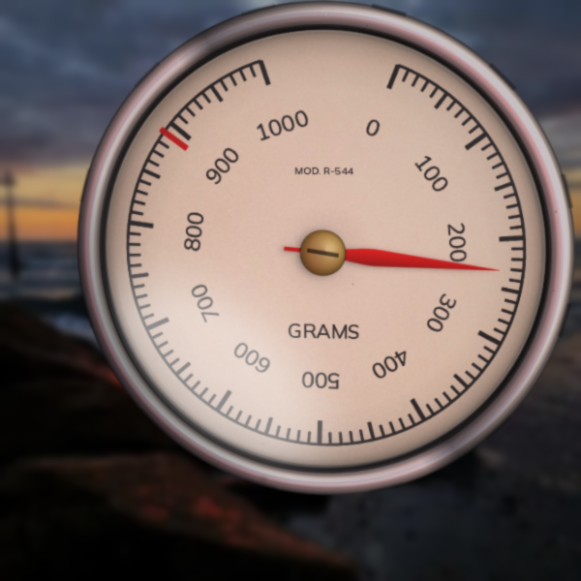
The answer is 230 (g)
